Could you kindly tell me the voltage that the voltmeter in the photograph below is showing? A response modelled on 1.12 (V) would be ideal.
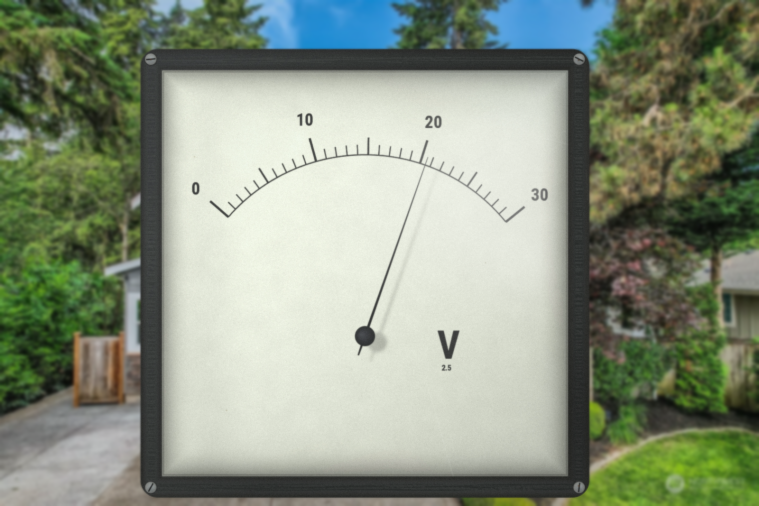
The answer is 20.5 (V)
